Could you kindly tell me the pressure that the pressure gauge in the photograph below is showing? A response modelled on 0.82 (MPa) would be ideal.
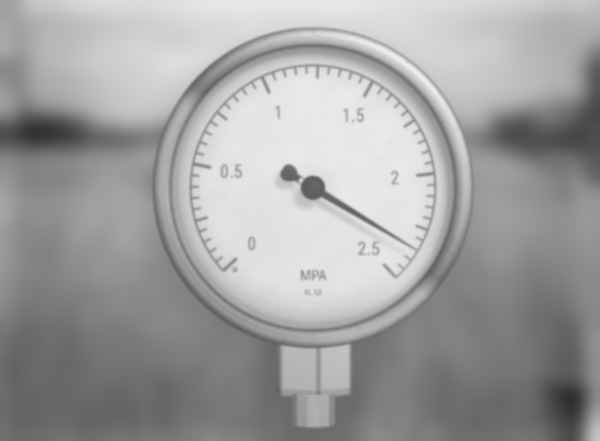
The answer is 2.35 (MPa)
